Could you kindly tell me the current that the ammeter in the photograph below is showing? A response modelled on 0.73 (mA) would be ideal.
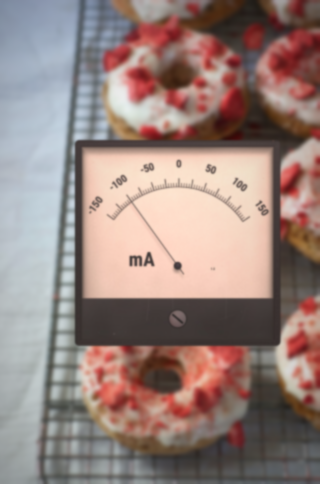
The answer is -100 (mA)
